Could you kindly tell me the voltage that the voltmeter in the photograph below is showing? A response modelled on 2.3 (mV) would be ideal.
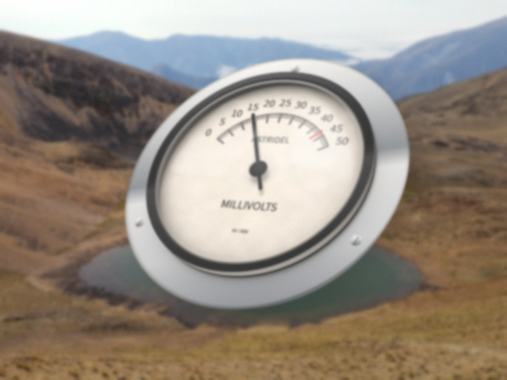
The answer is 15 (mV)
